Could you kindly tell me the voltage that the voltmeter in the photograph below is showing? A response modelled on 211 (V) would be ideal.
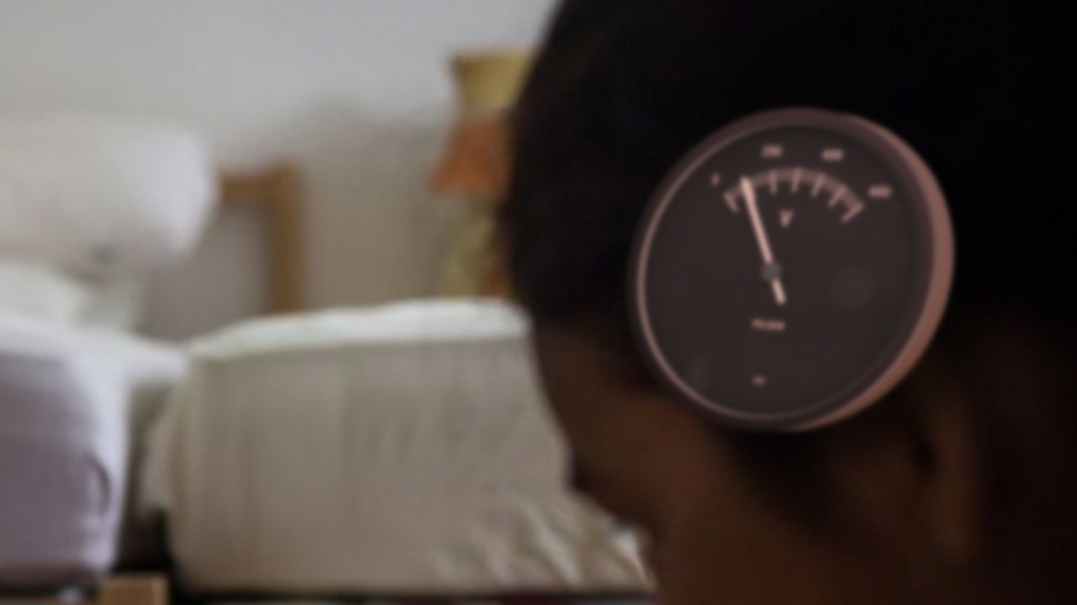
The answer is 100 (V)
